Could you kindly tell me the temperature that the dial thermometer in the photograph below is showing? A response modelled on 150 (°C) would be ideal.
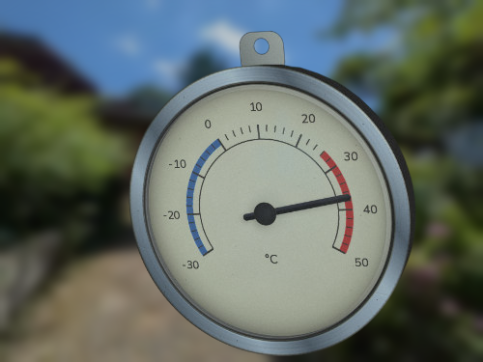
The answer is 37 (°C)
